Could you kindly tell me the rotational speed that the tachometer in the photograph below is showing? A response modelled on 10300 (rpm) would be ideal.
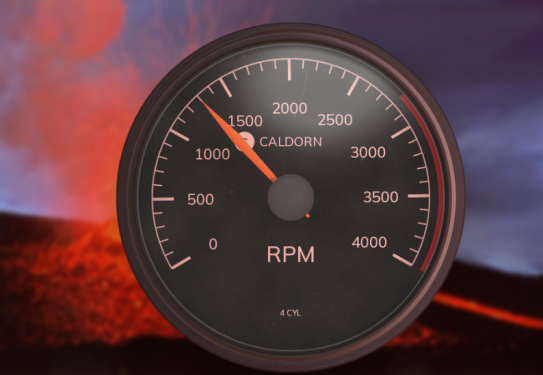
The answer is 1300 (rpm)
